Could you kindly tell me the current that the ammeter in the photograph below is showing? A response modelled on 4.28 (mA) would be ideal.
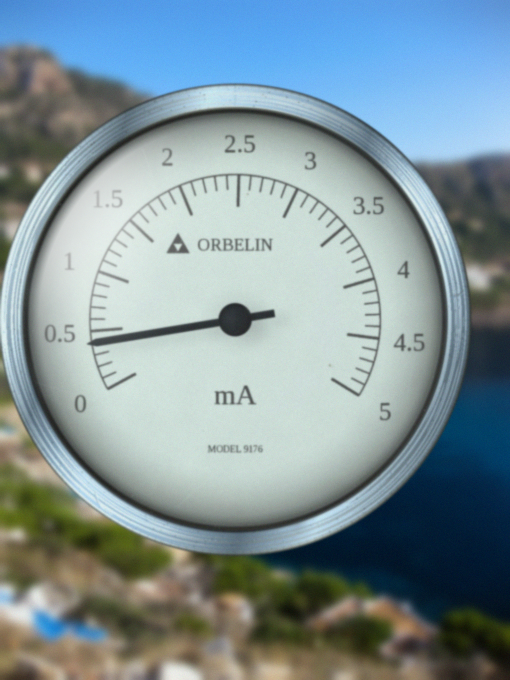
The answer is 0.4 (mA)
